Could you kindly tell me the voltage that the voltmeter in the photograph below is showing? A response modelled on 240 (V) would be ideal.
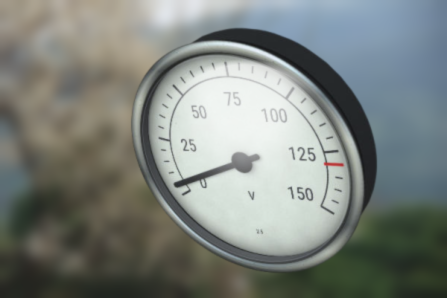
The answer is 5 (V)
